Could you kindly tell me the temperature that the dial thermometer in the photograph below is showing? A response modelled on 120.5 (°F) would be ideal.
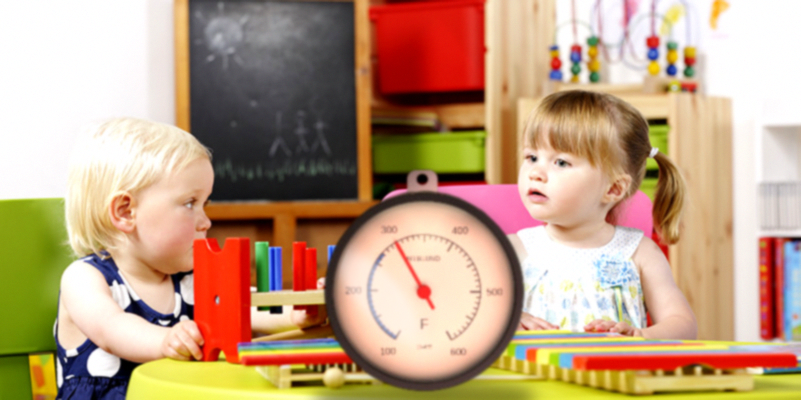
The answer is 300 (°F)
